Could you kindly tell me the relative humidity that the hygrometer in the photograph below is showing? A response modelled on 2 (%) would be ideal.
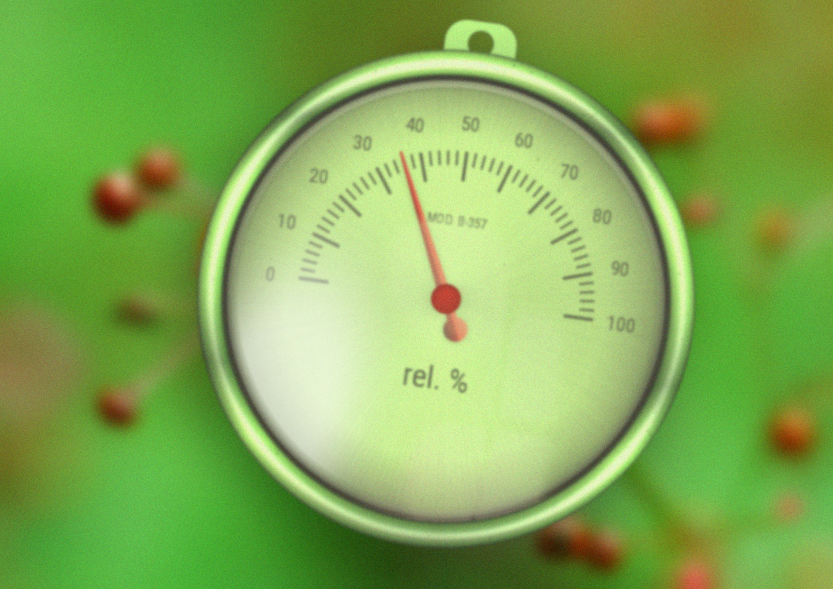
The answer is 36 (%)
